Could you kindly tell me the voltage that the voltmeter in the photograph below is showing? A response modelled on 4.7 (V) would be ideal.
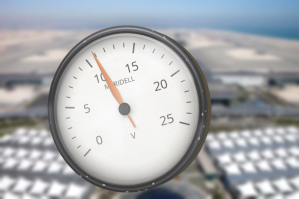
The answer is 11 (V)
